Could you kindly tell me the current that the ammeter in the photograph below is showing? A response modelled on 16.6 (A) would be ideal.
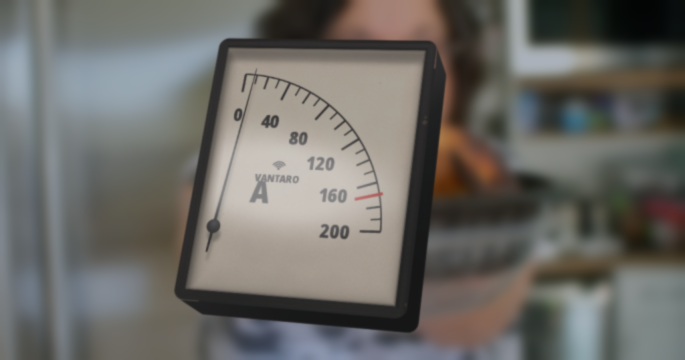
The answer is 10 (A)
